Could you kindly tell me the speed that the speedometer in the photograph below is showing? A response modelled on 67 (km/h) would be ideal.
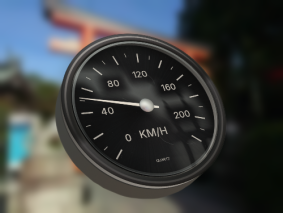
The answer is 50 (km/h)
